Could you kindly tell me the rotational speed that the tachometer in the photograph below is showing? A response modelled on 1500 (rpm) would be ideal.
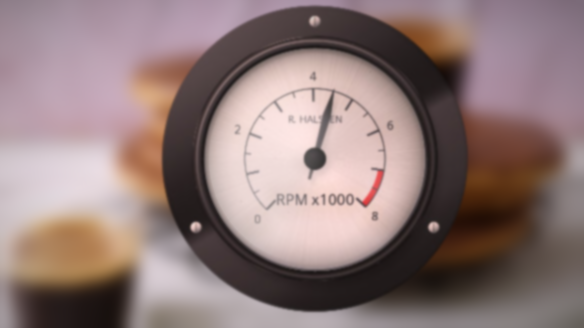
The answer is 4500 (rpm)
